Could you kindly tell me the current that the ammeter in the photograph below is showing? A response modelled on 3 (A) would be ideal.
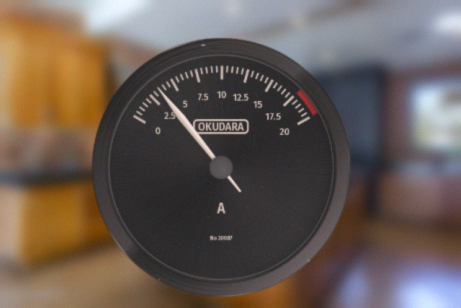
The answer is 3.5 (A)
